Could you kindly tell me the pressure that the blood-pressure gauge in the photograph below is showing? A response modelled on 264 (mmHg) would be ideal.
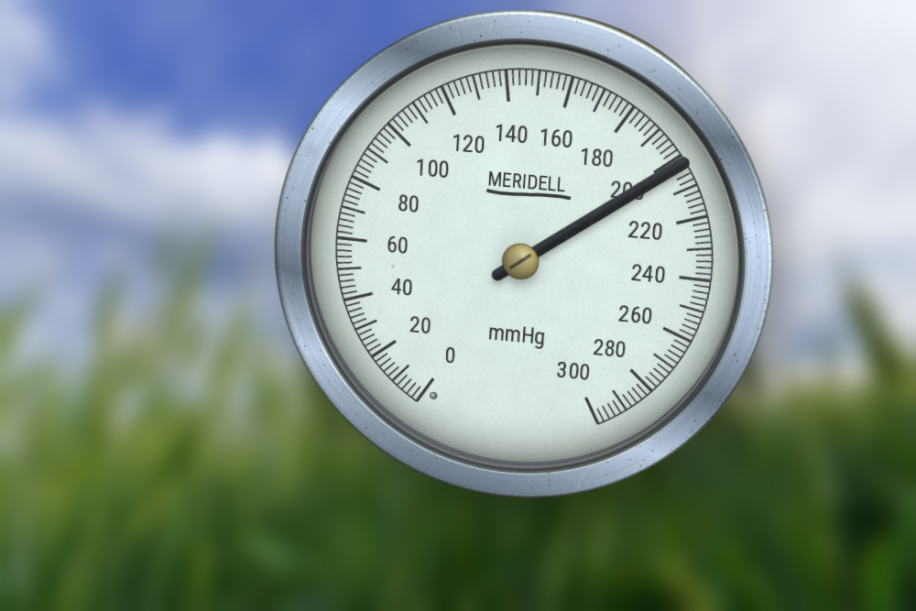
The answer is 202 (mmHg)
